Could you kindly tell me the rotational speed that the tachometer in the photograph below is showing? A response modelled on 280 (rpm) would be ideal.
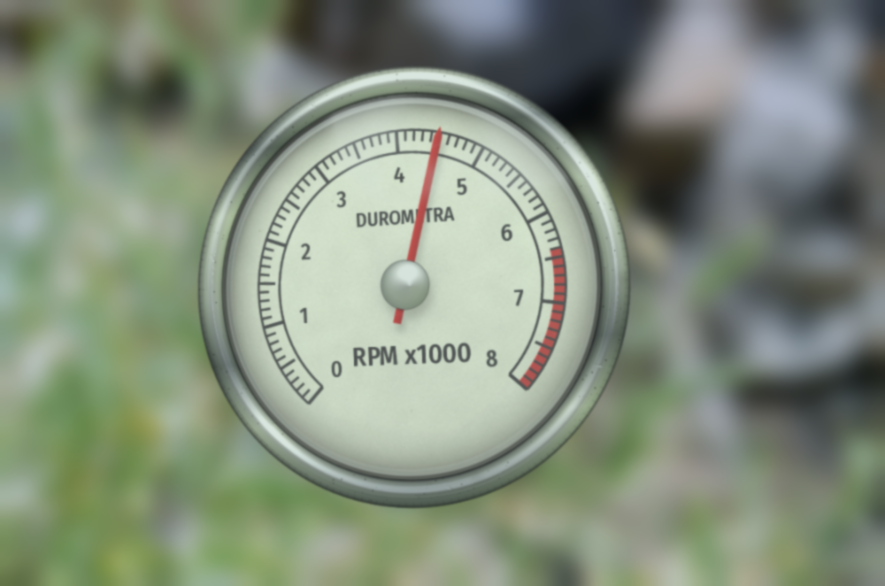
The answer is 4500 (rpm)
